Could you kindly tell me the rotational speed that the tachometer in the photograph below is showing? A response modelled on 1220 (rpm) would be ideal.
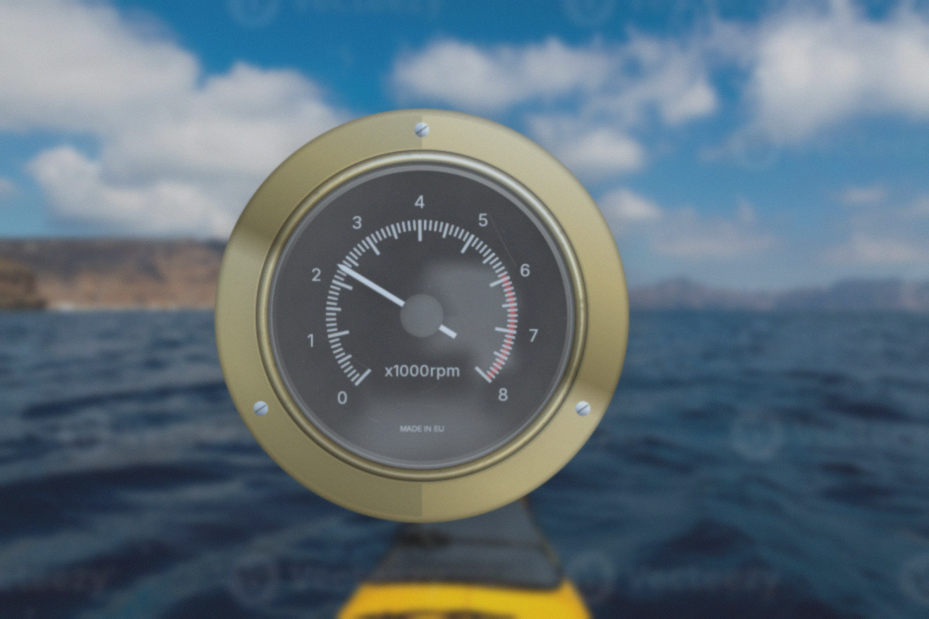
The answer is 2300 (rpm)
